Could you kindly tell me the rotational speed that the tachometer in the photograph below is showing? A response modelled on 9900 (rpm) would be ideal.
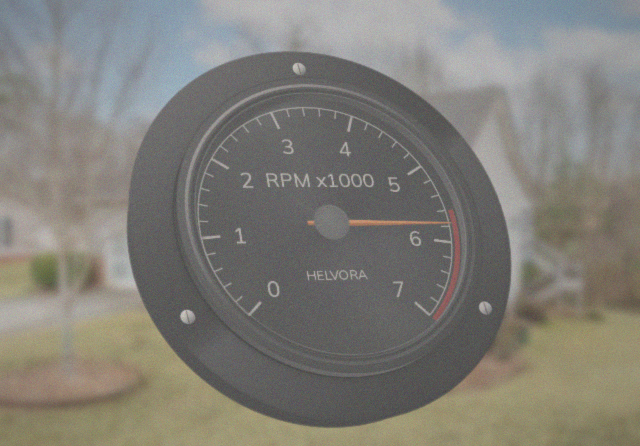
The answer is 5800 (rpm)
